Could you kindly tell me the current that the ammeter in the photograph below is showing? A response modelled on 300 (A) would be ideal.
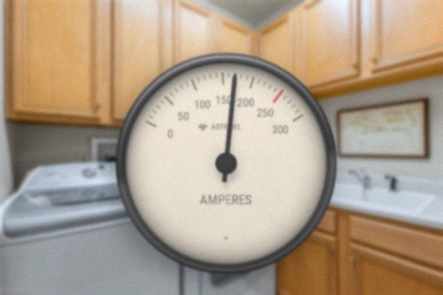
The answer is 170 (A)
